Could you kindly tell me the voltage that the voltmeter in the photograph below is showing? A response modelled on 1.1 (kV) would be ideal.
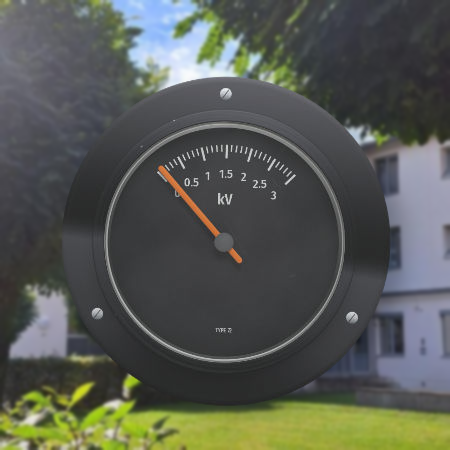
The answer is 0.1 (kV)
